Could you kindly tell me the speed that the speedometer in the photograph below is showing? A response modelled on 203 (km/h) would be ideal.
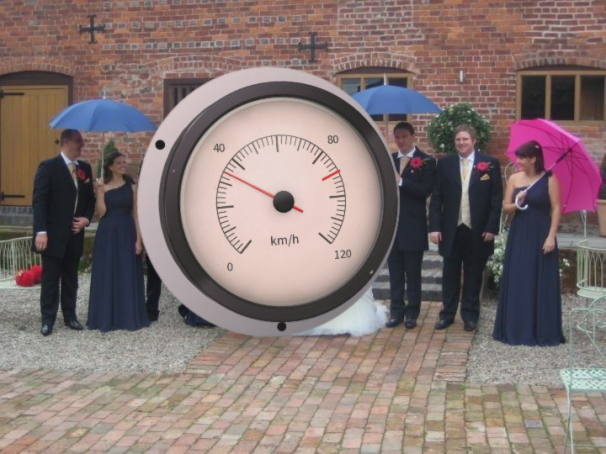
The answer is 34 (km/h)
